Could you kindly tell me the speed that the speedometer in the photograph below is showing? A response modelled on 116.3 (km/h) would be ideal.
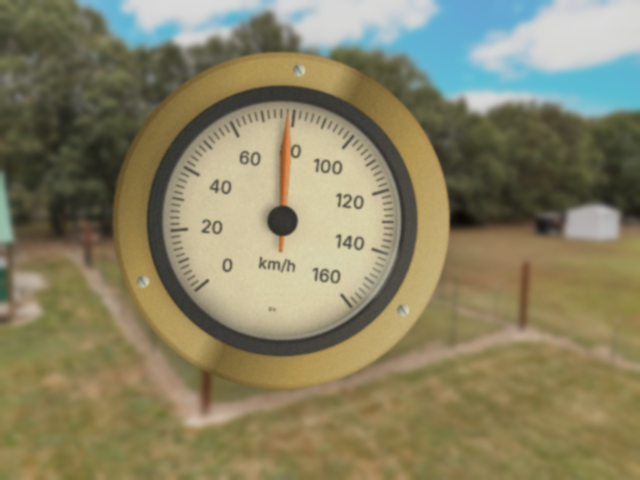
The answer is 78 (km/h)
